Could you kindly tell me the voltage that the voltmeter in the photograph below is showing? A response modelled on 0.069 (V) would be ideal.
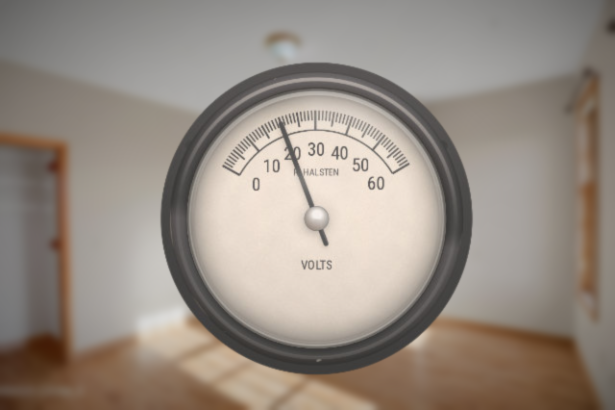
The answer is 20 (V)
